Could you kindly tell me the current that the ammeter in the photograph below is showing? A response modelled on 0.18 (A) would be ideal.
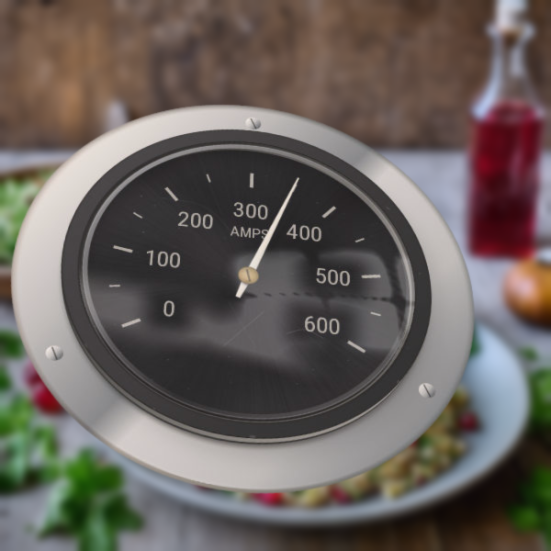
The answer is 350 (A)
